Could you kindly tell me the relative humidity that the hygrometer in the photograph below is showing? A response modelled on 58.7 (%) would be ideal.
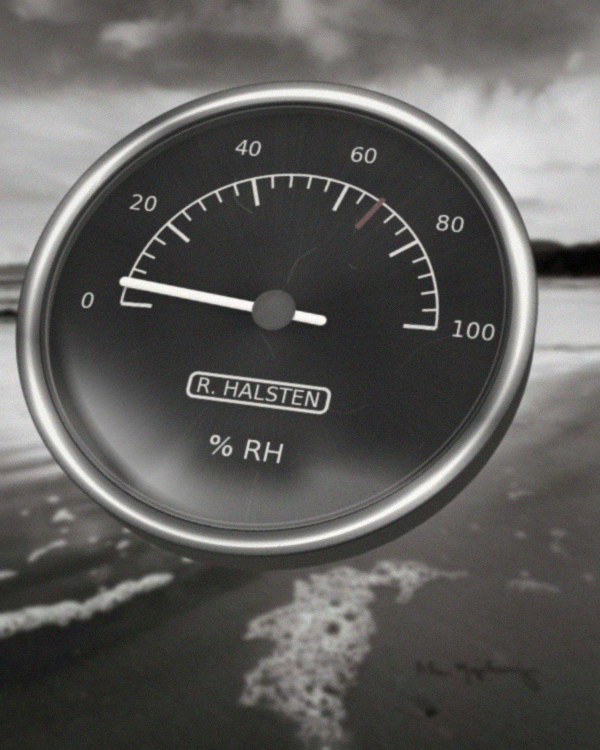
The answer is 4 (%)
